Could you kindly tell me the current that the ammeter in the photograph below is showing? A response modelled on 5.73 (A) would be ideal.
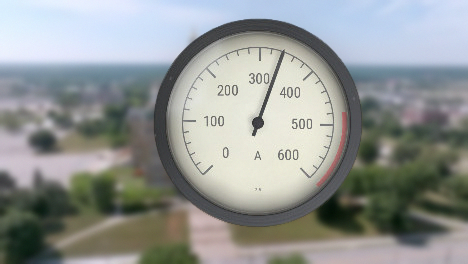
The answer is 340 (A)
